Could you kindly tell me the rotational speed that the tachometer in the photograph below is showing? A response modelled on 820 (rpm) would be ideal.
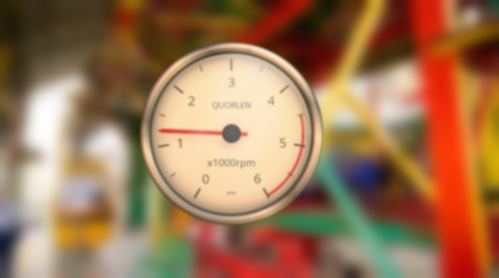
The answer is 1250 (rpm)
